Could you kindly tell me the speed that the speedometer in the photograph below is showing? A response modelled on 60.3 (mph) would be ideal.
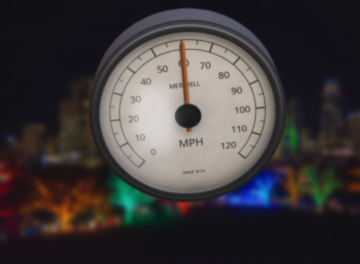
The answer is 60 (mph)
